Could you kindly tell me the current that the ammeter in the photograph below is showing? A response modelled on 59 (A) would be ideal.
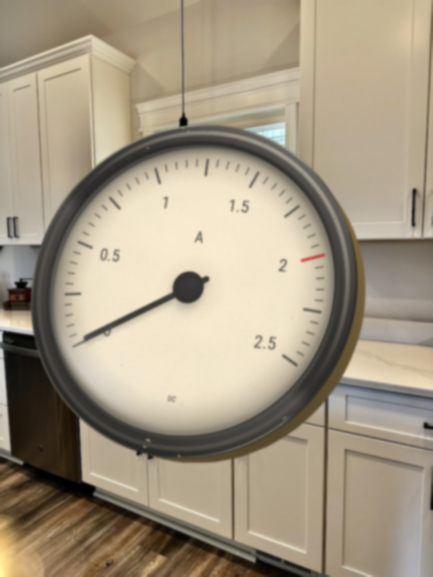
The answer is 0 (A)
